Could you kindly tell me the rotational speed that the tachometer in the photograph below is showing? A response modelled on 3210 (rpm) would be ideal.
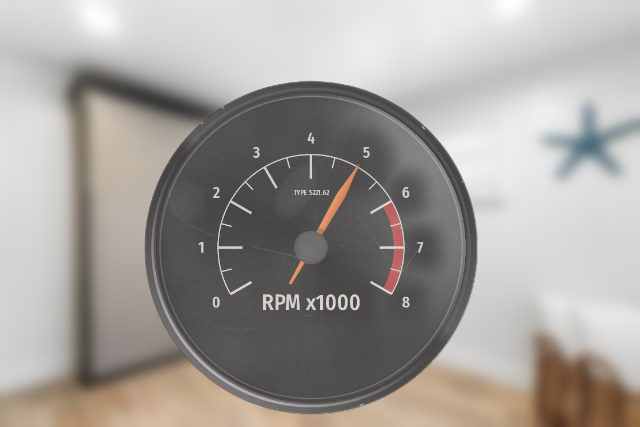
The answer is 5000 (rpm)
